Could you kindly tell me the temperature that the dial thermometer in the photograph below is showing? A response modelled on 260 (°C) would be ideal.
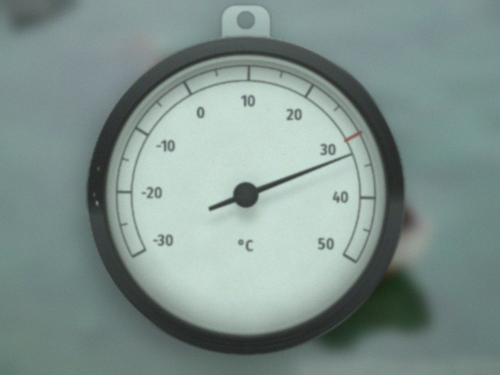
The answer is 32.5 (°C)
